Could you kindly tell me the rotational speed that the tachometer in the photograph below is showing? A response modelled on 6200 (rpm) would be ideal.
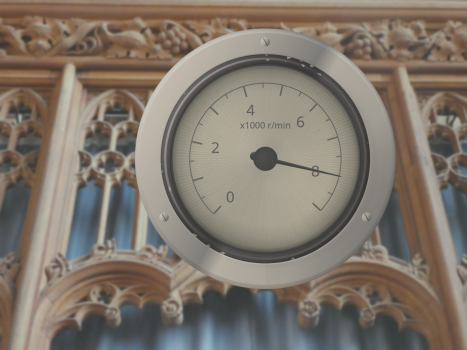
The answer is 8000 (rpm)
